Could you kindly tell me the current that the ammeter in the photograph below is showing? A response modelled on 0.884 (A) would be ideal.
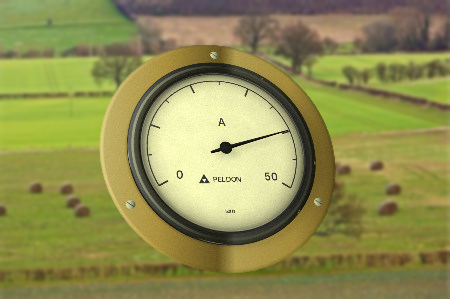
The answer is 40 (A)
